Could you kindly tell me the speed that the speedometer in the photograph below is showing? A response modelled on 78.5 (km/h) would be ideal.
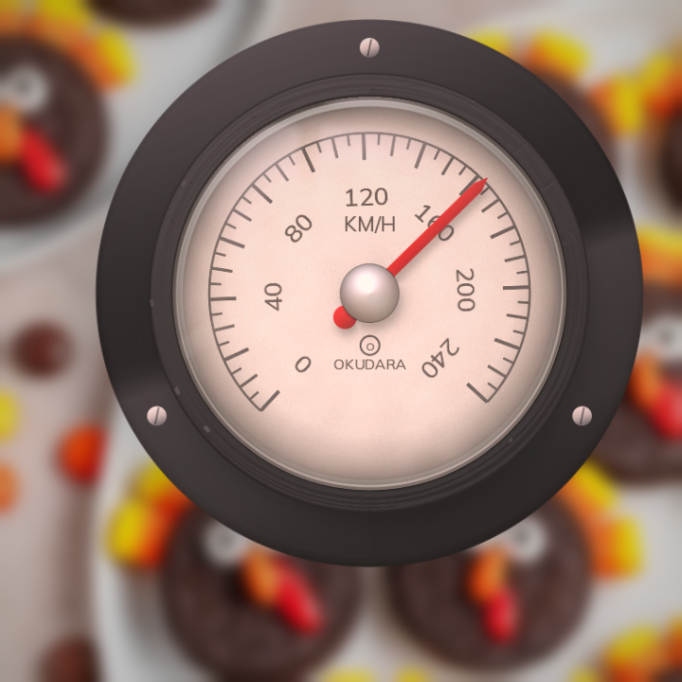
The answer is 162.5 (km/h)
